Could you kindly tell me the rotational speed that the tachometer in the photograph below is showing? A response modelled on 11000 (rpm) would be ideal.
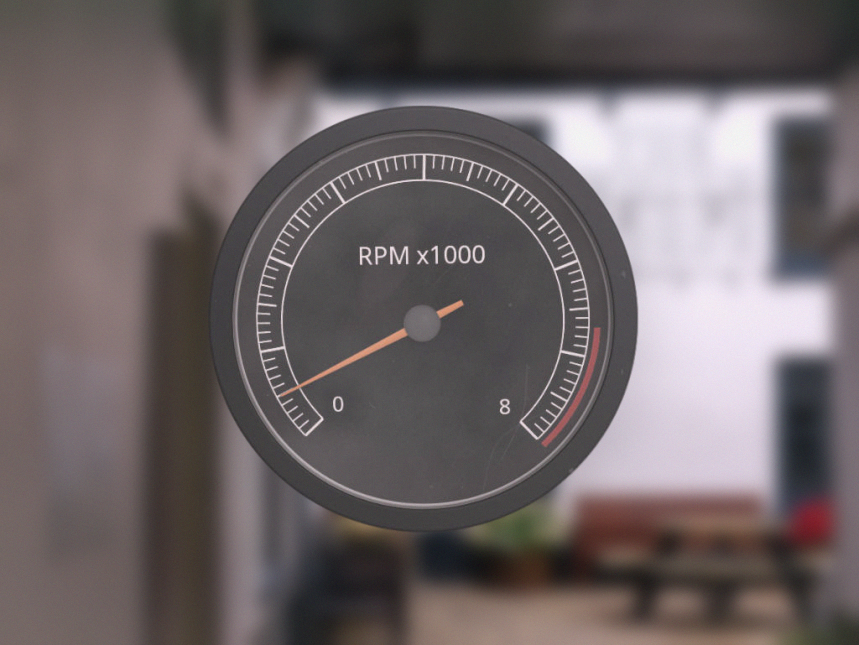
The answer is 500 (rpm)
